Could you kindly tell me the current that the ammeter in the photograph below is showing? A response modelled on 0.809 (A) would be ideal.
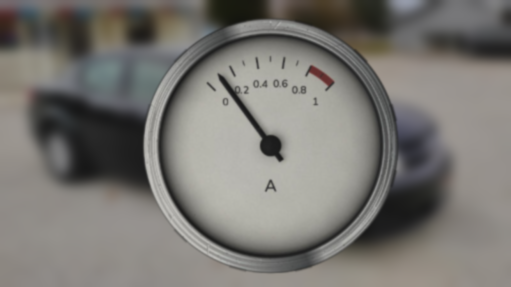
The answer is 0.1 (A)
